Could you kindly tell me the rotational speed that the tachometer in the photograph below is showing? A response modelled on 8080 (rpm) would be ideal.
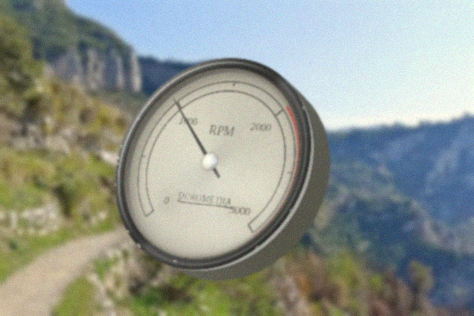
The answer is 1000 (rpm)
